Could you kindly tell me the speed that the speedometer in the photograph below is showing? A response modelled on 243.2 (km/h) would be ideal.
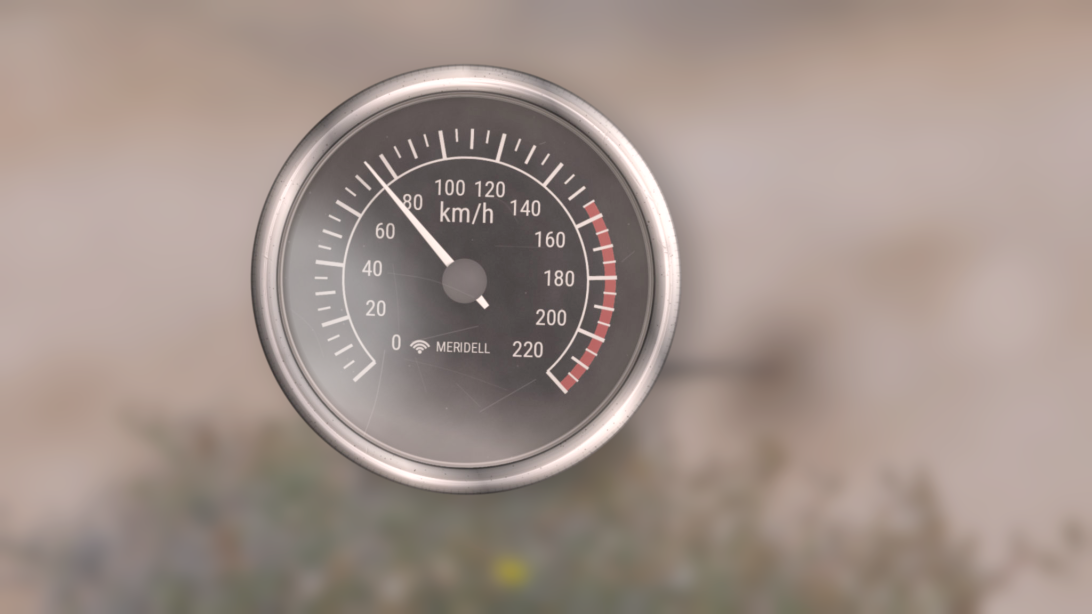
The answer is 75 (km/h)
